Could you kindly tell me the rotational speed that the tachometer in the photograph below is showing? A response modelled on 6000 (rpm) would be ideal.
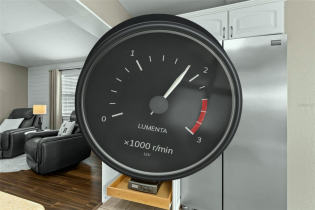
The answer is 1800 (rpm)
